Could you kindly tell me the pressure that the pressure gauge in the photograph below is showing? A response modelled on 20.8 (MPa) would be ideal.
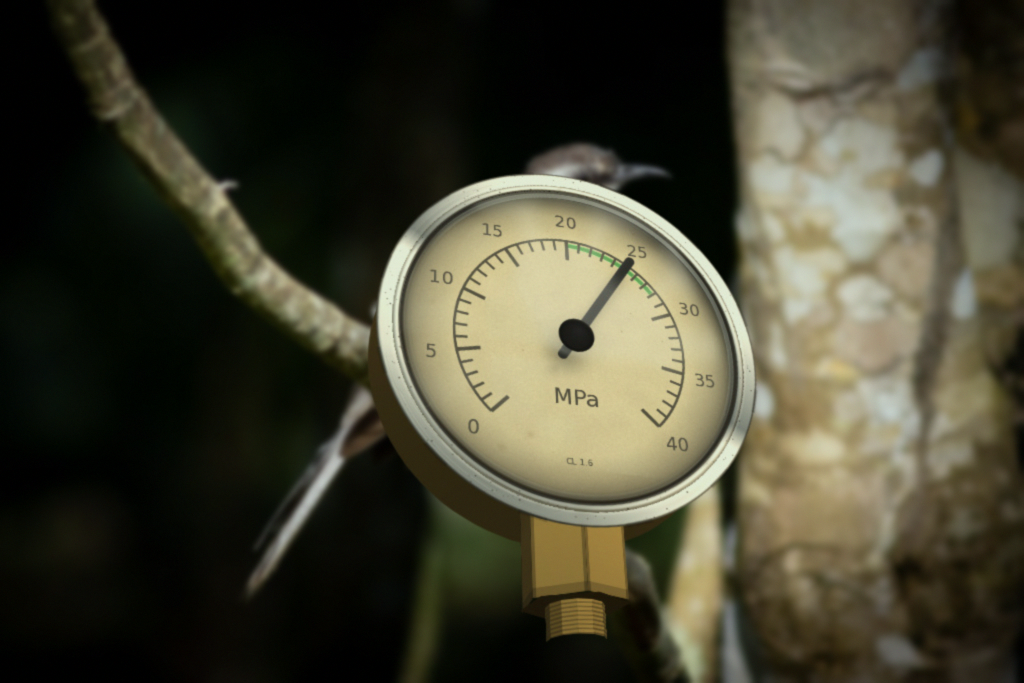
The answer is 25 (MPa)
